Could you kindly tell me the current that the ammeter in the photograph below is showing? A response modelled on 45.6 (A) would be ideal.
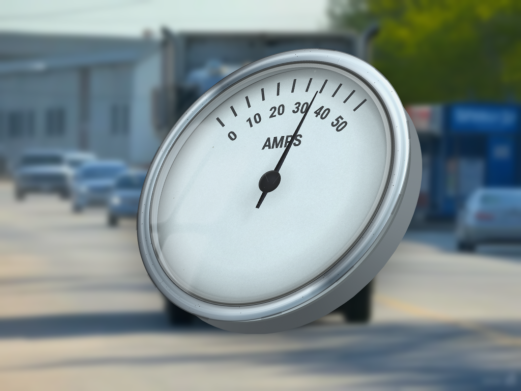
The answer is 35 (A)
